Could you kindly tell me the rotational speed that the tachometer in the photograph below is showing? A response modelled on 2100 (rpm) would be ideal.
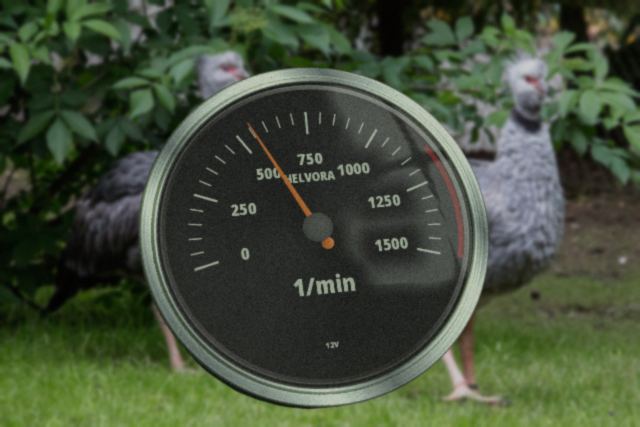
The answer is 550 (rpm)
